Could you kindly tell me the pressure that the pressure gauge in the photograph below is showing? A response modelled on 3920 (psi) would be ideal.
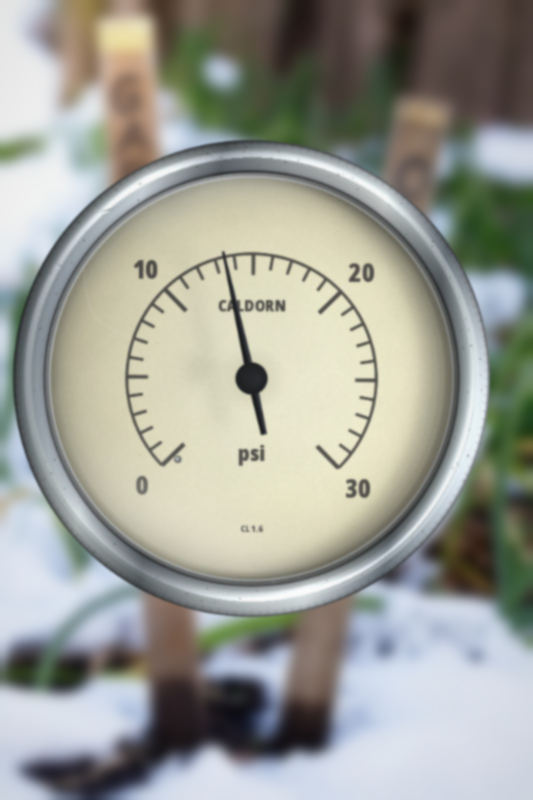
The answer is 13.5 (psi)
